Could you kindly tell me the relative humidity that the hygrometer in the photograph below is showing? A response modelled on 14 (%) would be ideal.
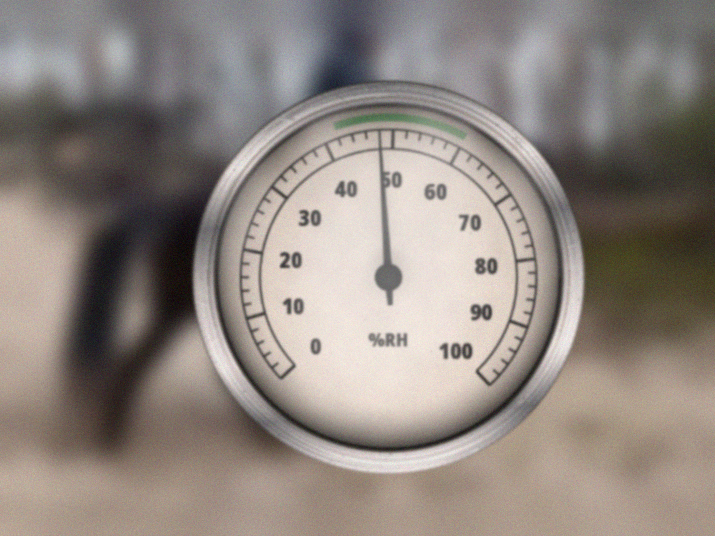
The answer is 48 (%)
